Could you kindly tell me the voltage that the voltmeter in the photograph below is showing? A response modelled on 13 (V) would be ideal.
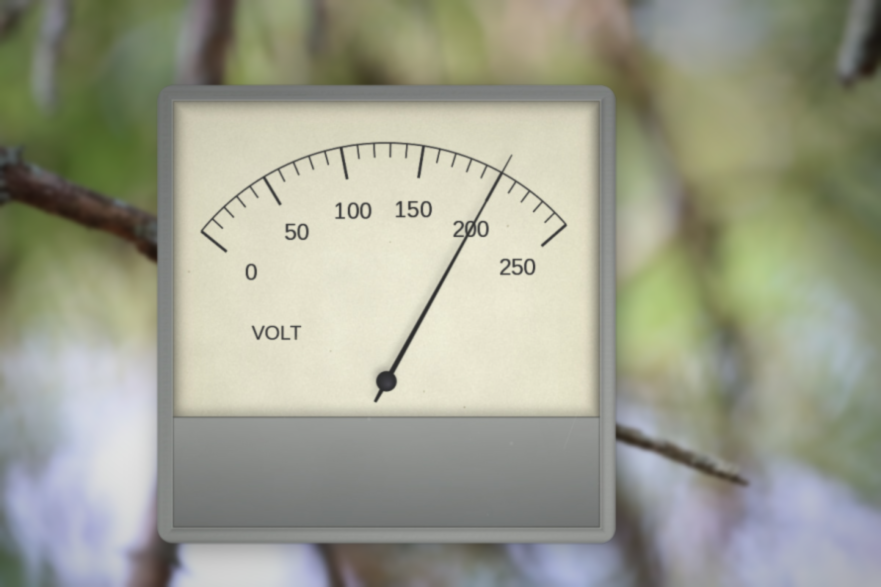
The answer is 200 (V)
